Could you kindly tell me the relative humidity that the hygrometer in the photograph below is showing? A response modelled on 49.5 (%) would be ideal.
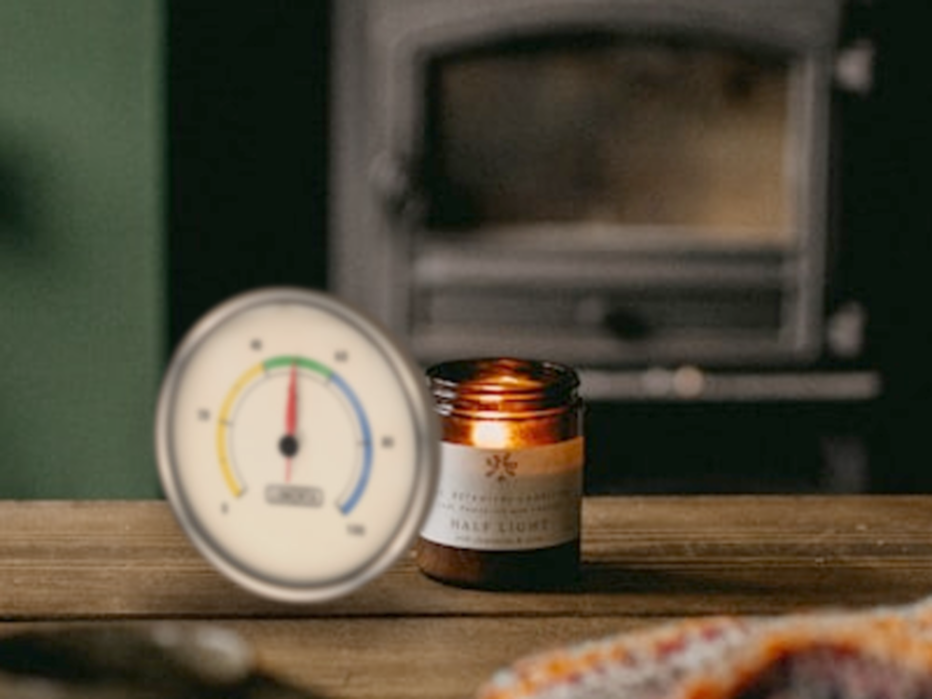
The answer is 50 (%)
